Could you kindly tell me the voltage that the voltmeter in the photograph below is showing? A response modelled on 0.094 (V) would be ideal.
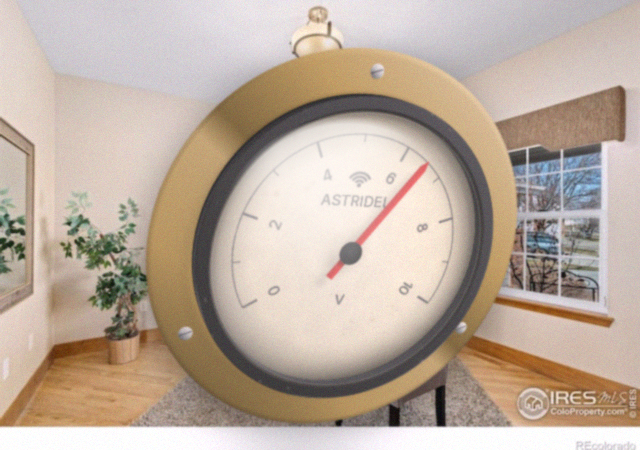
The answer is 6.5 (V)
